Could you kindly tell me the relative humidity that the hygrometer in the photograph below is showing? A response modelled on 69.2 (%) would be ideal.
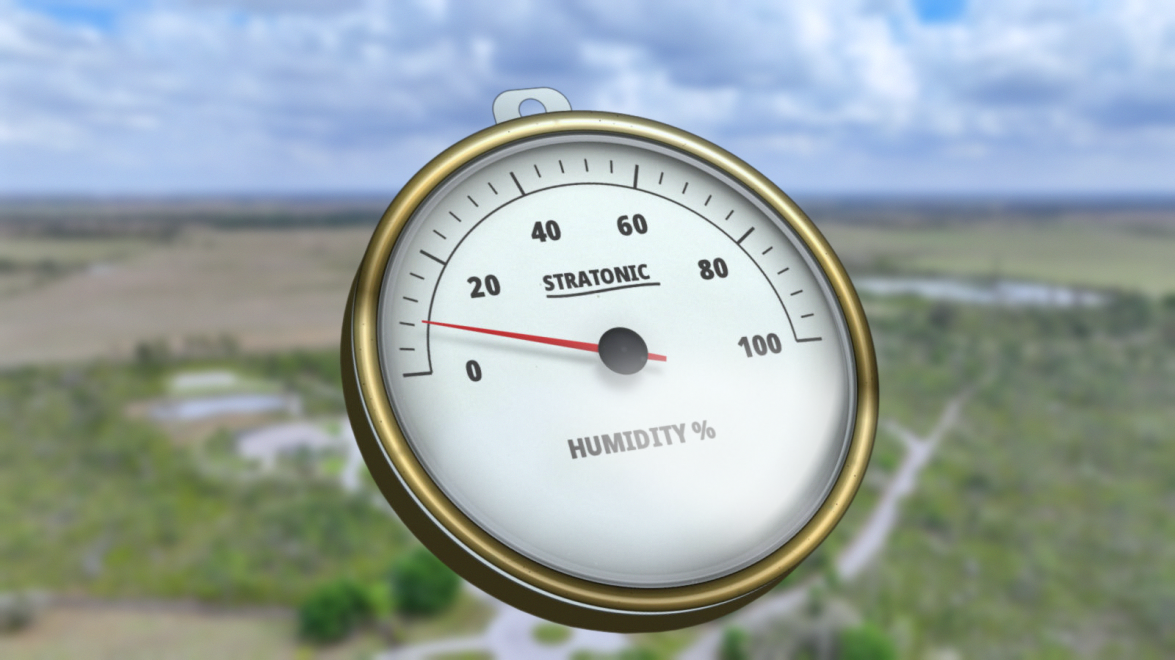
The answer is 8 (%)
